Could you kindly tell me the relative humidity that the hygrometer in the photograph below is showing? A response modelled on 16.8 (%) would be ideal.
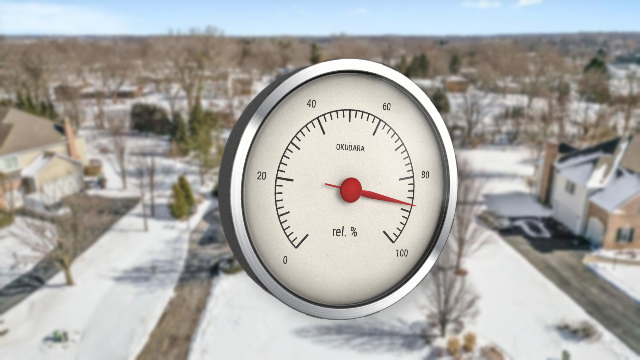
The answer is 88 (%)
